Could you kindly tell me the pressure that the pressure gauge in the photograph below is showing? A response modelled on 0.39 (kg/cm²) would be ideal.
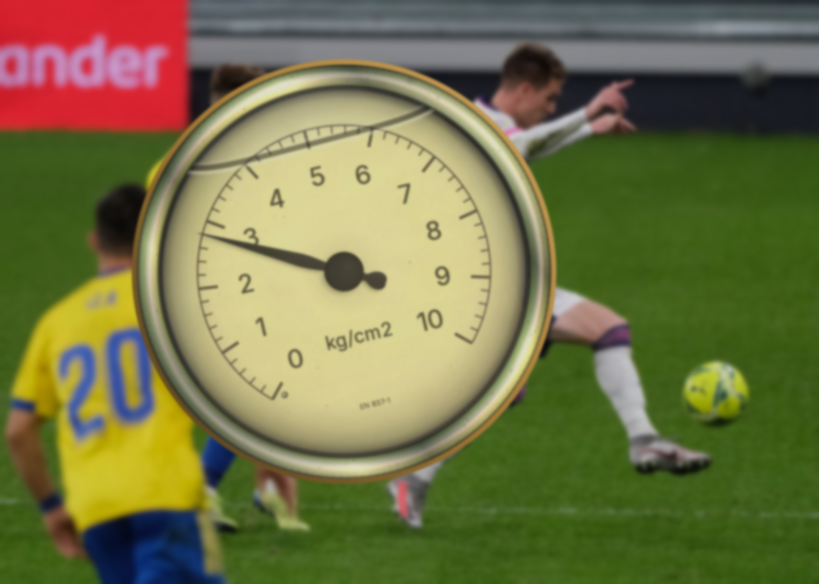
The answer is 2.8 (kg/cm²)
